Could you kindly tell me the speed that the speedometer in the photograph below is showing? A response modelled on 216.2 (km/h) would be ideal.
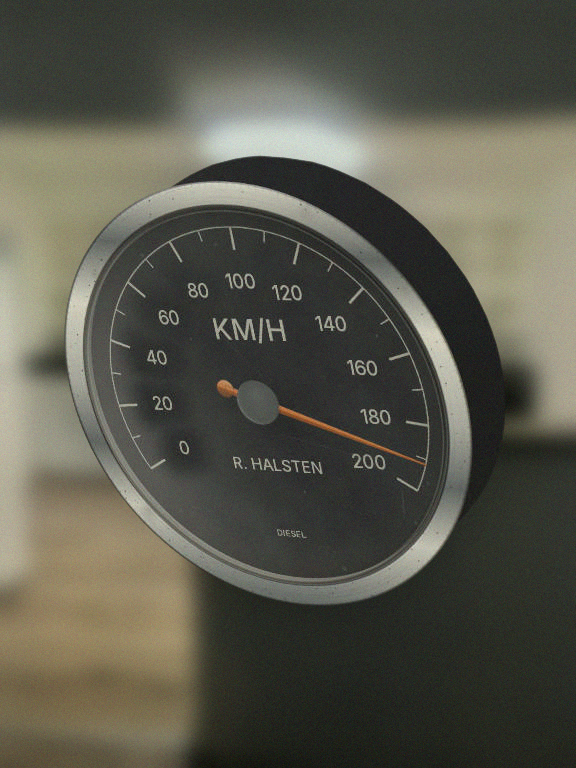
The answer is 190 (km/h)
